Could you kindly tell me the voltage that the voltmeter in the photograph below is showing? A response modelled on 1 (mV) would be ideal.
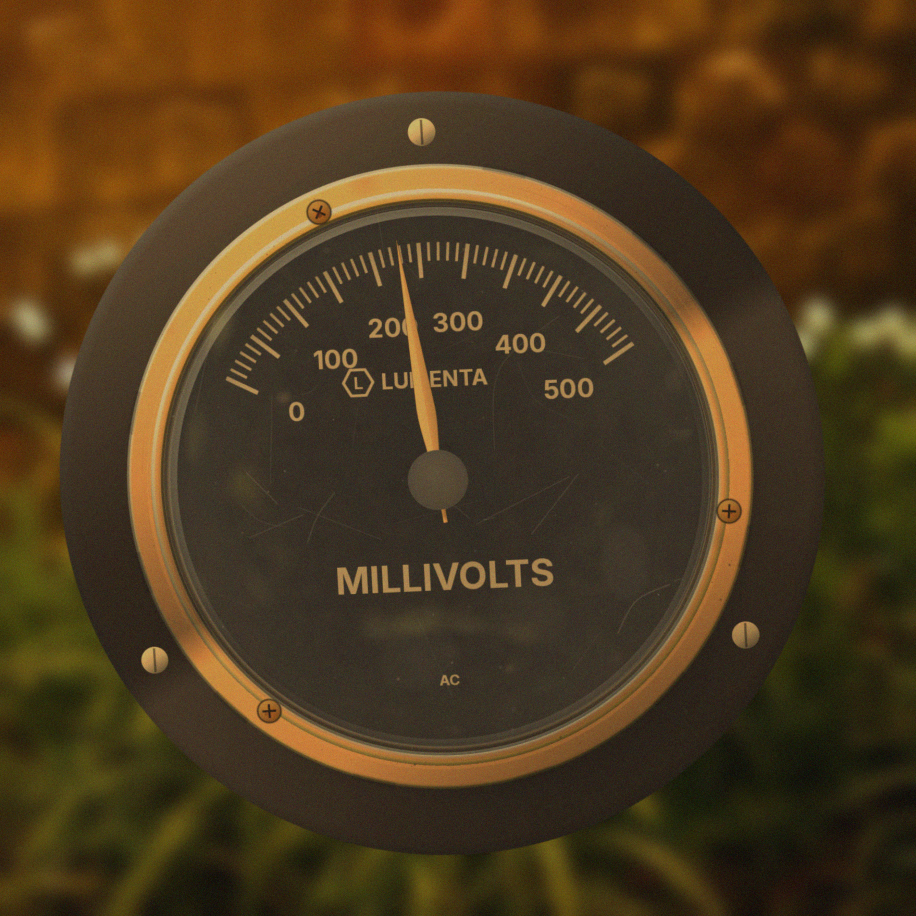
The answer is 230 (mV)
